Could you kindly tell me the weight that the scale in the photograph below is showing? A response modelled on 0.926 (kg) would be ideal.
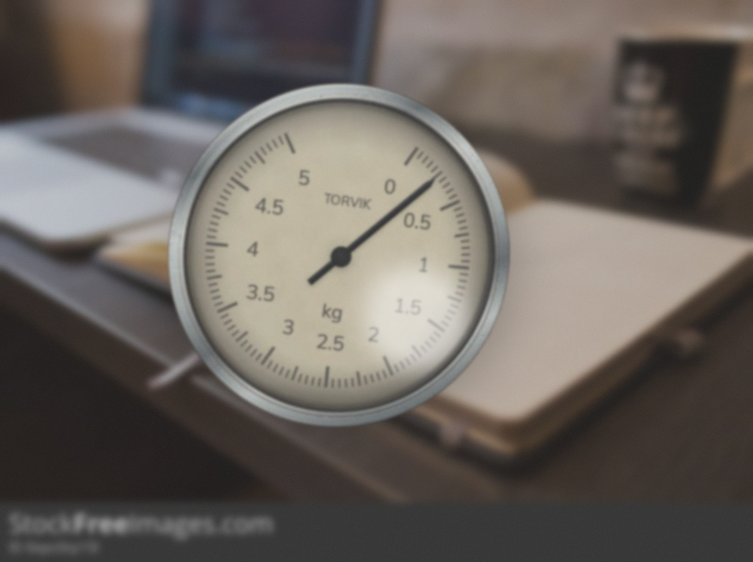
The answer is 0.25 (kg)
